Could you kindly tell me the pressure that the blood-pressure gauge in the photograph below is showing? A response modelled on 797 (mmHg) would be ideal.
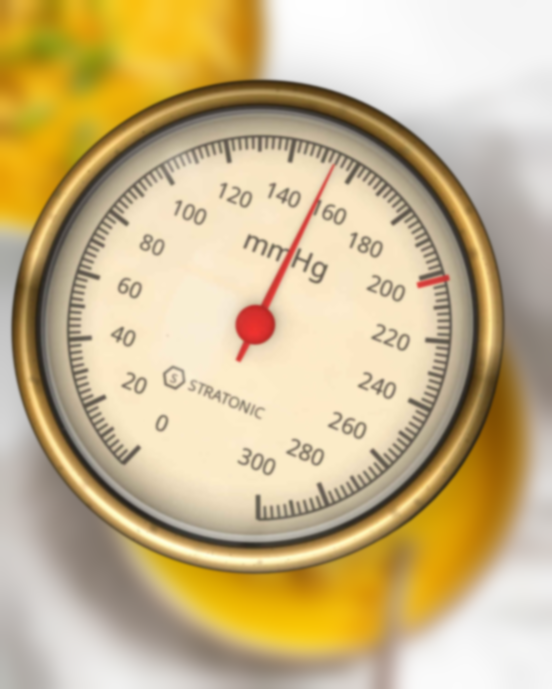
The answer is 154 (mmHg)
